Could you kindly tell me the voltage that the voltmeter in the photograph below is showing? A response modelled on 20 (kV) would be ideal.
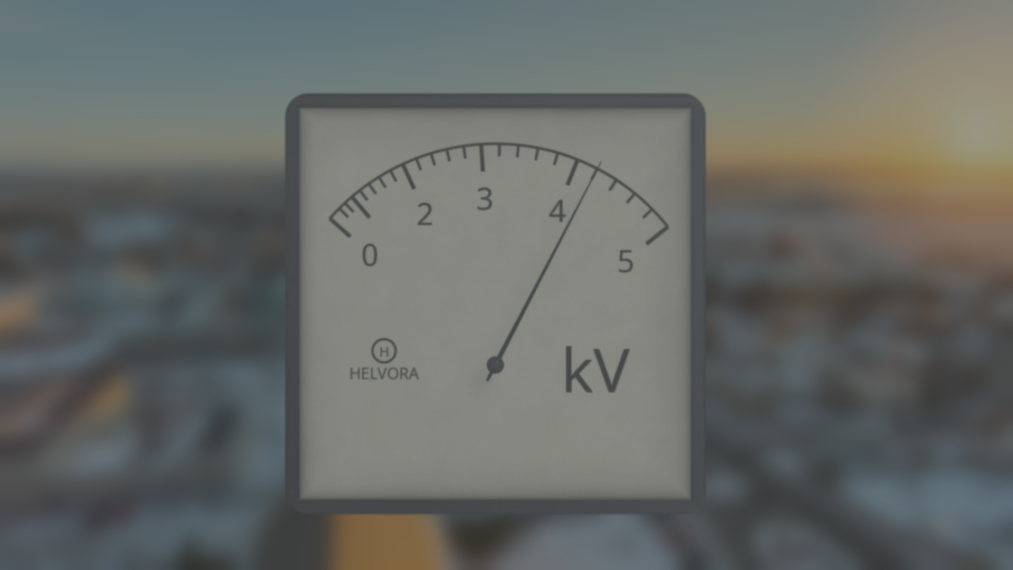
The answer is 4.2 (kV)
